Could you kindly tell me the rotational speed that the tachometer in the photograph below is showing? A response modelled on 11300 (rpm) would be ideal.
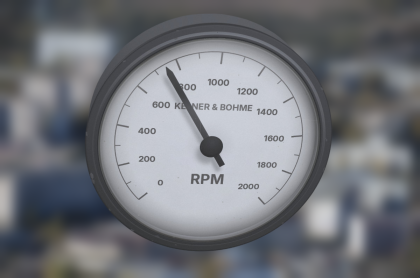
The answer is 750 (rpm)
